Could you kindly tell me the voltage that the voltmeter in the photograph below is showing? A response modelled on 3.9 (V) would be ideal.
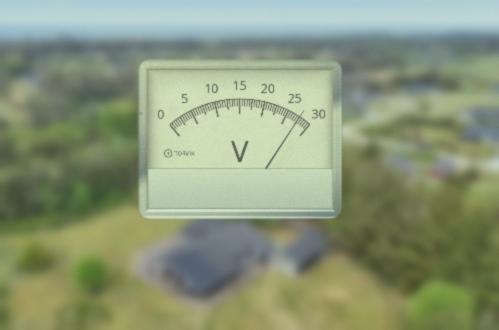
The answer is 27.5 (V)
